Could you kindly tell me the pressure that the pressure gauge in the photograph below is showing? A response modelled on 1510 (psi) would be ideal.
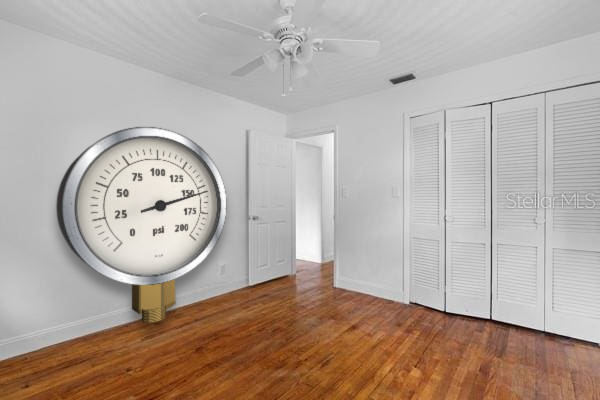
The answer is 155 (psi)
